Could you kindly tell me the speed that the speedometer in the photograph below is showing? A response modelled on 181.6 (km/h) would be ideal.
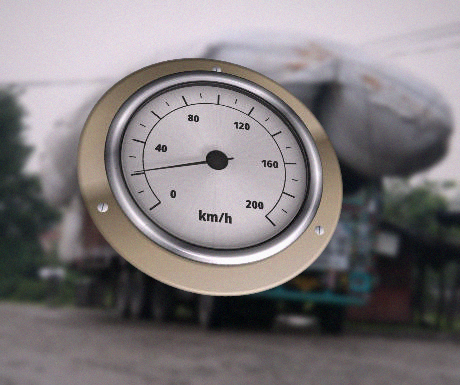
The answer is 20 (km/h)
